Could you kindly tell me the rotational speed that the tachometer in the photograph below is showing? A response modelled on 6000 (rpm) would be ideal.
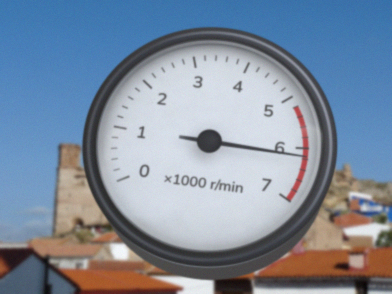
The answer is 6200 (rpm)
